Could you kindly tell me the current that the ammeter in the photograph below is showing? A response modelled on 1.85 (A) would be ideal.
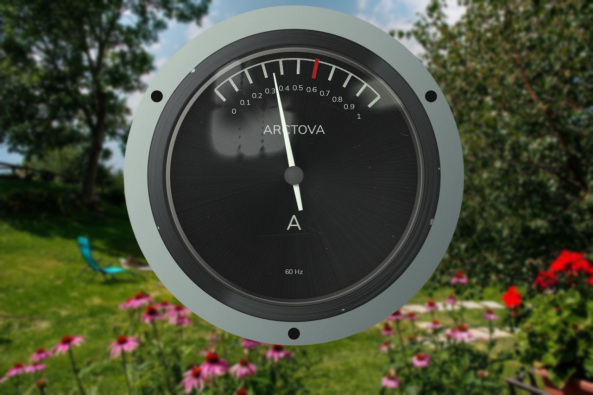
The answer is 0.35 (A)
